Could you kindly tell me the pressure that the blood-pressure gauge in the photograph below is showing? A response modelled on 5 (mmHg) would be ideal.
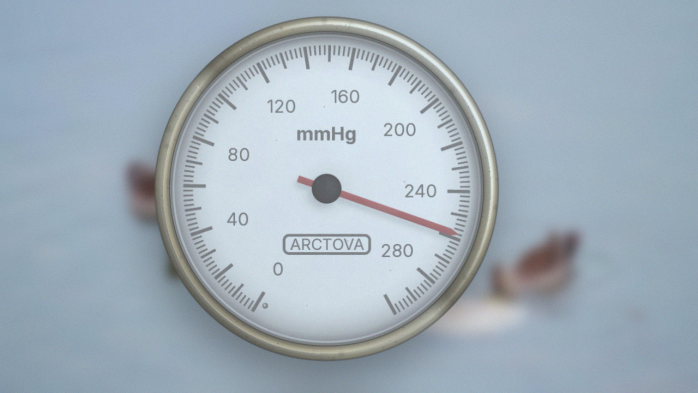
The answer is 258 (mmHg)
